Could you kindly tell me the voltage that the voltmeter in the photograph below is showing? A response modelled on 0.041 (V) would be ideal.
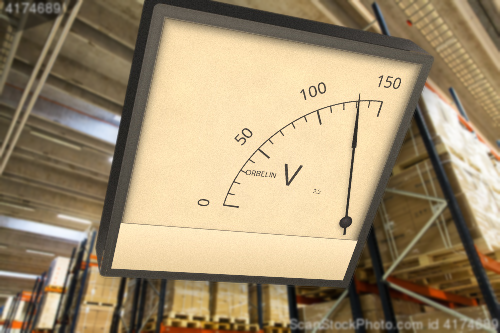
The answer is 130 (V)
